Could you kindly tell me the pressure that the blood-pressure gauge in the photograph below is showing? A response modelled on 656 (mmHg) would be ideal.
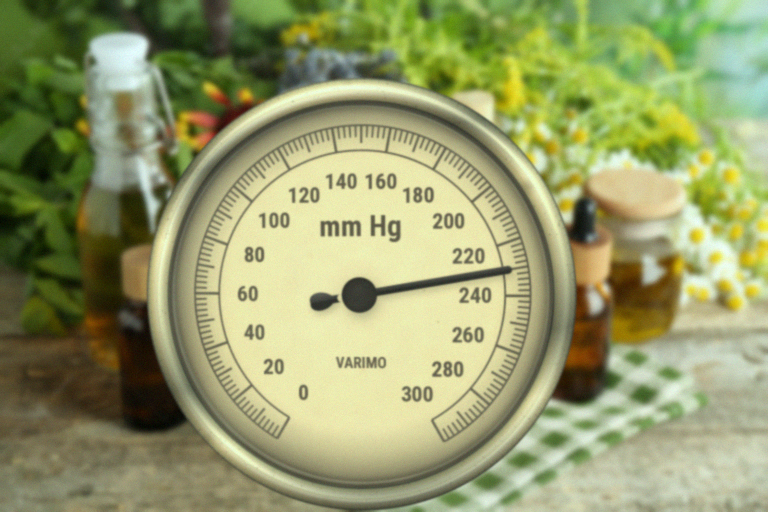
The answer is 230 (mmHg)
